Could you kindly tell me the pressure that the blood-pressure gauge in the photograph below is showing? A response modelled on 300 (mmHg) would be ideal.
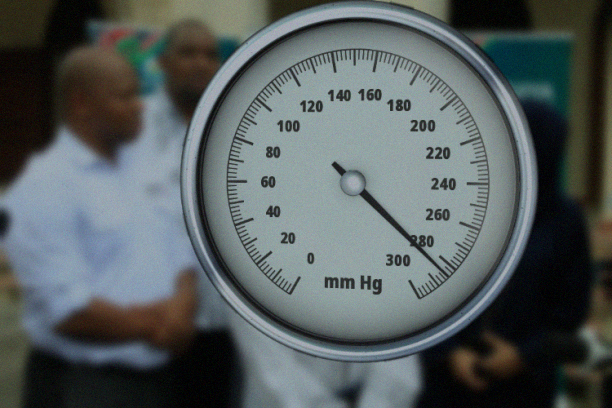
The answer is 284 (mmHg)
